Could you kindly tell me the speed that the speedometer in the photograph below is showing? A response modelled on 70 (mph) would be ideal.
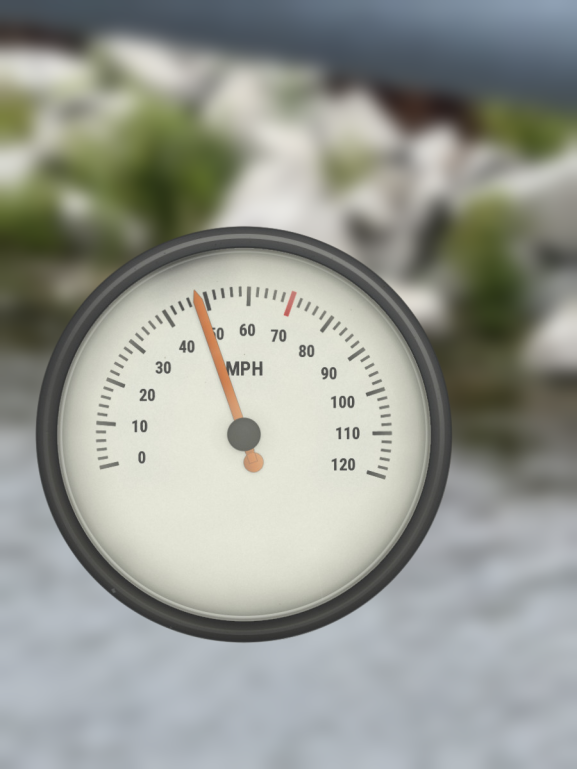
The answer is 48 (mph)
